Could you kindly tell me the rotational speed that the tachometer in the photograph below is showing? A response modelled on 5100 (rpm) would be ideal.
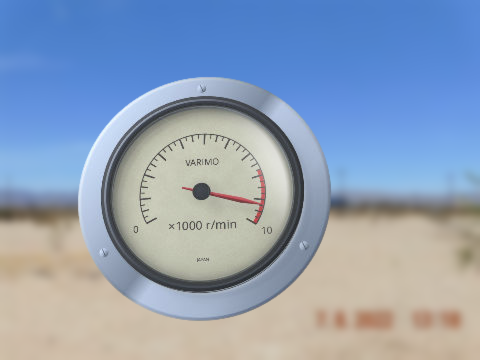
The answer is 9250 (rpm)
